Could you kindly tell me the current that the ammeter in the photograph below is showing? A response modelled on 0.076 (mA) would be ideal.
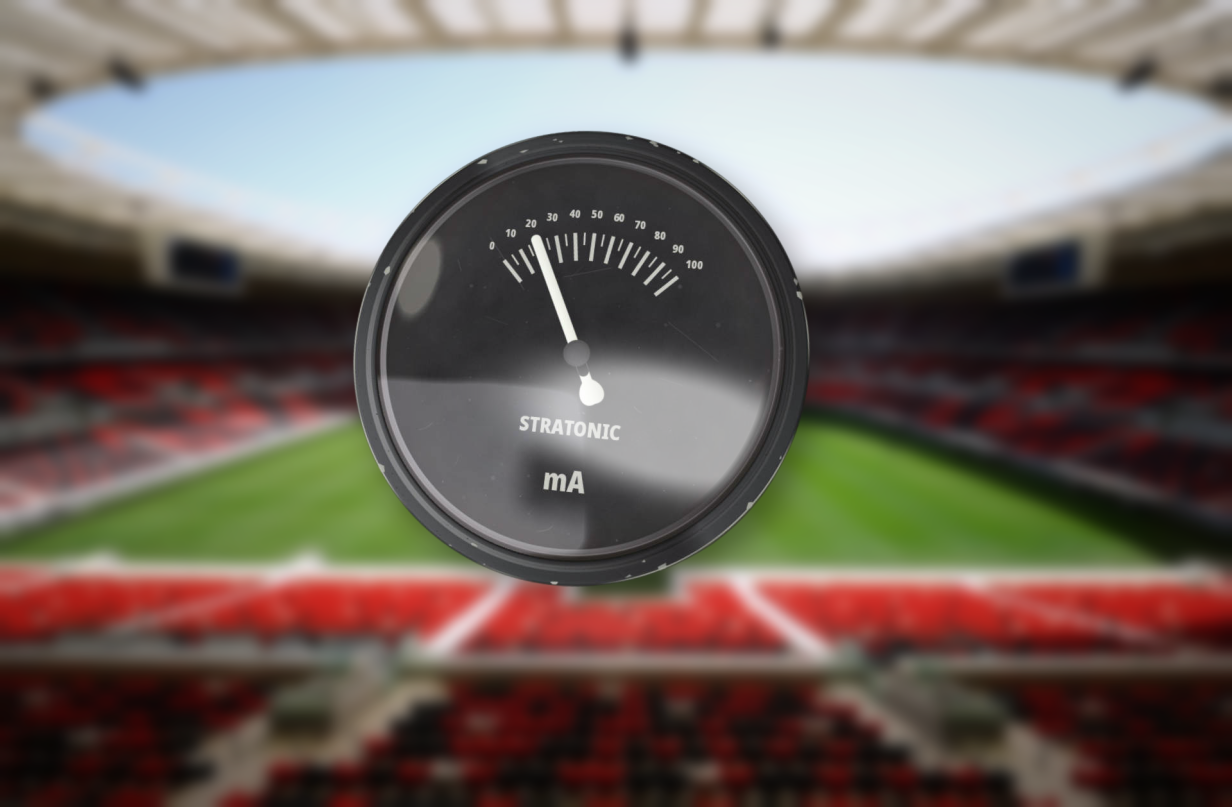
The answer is 20 (mA)
